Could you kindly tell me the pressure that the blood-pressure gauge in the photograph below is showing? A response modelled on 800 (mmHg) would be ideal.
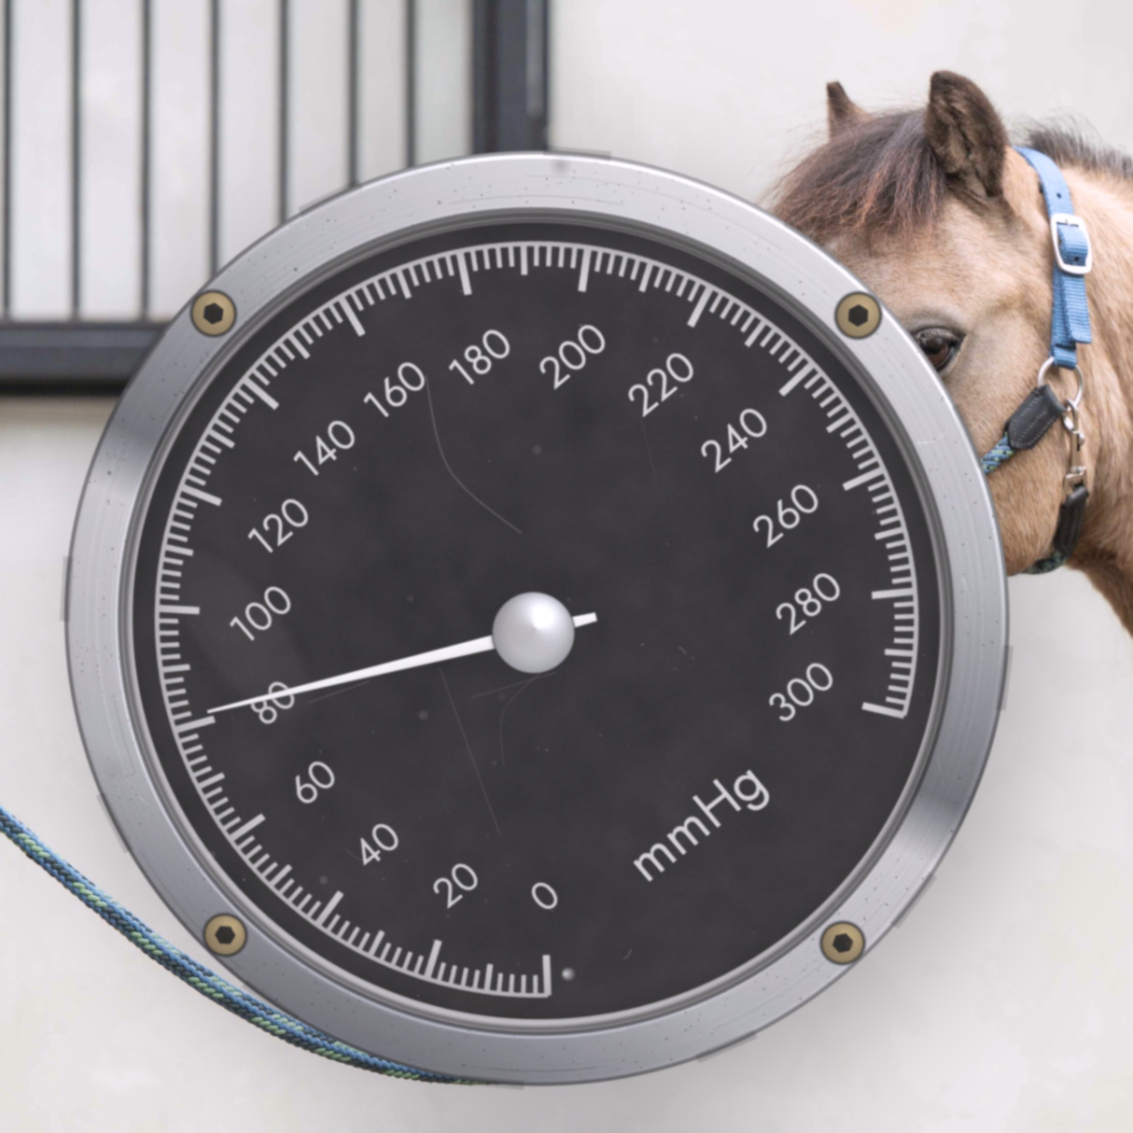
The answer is 82 (mmHg)
